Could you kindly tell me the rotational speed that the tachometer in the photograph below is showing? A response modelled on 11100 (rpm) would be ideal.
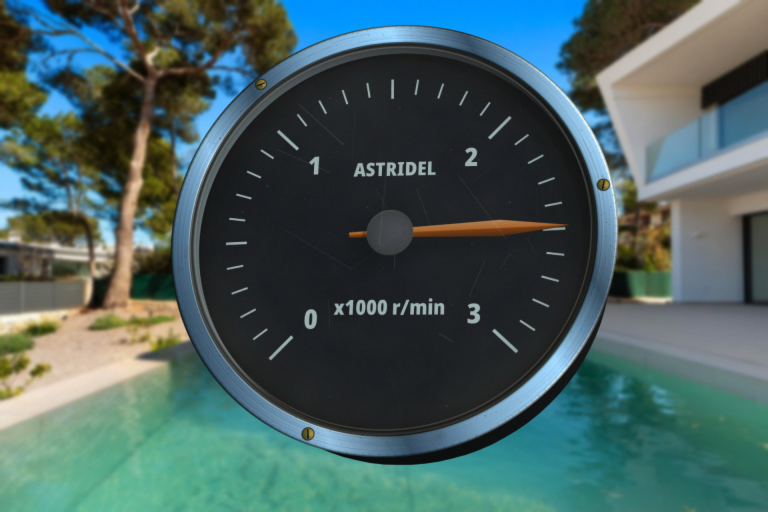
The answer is 2500 (rpm)
